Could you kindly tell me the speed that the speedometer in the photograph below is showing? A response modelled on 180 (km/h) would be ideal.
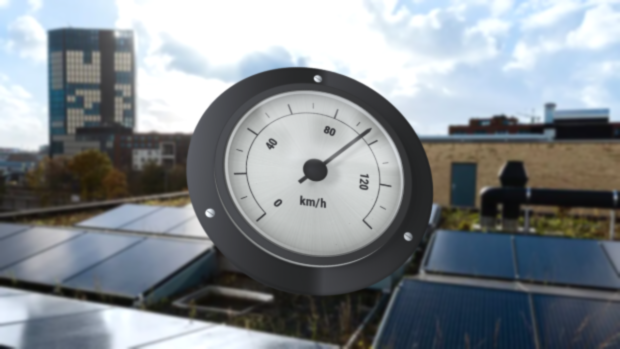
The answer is 95 (km/h)
